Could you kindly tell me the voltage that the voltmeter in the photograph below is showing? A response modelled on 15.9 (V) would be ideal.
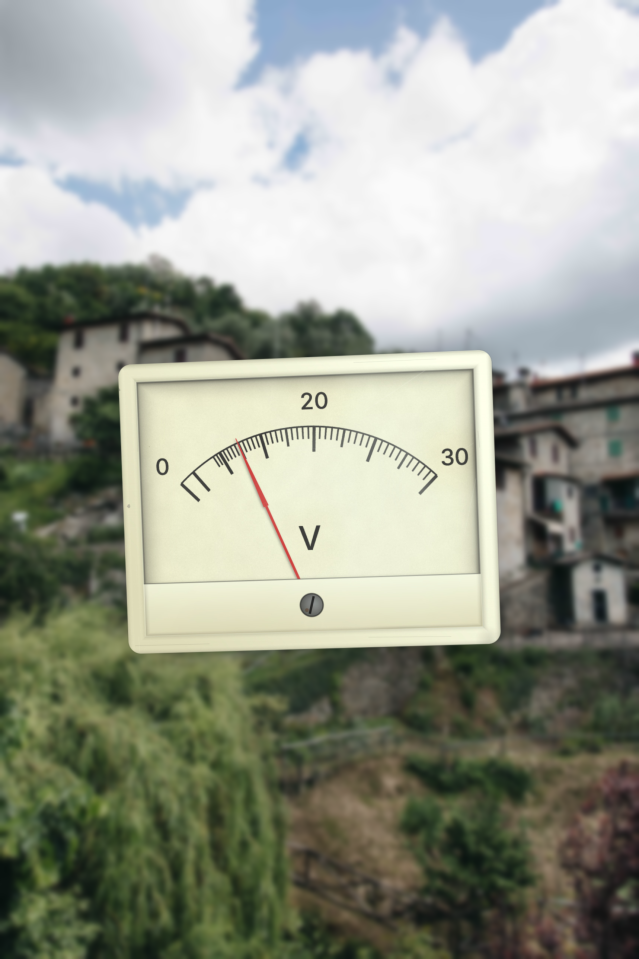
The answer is 12.5 (V)
